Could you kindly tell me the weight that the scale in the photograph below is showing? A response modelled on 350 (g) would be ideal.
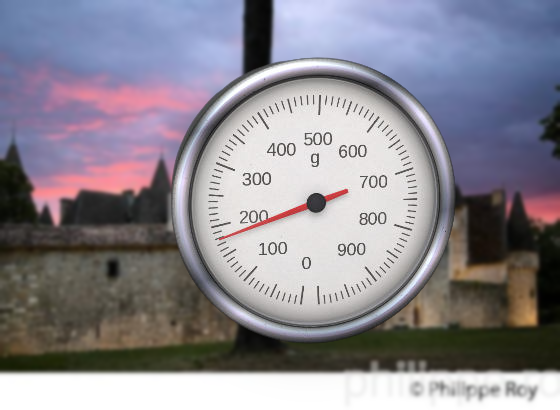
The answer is 180 (g)
